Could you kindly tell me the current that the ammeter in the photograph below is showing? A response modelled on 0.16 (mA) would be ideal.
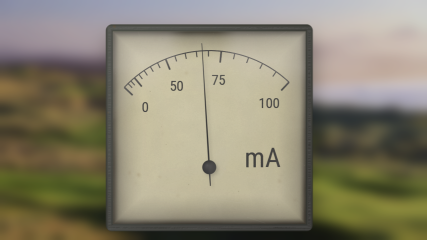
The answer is 67.5 (mA)
